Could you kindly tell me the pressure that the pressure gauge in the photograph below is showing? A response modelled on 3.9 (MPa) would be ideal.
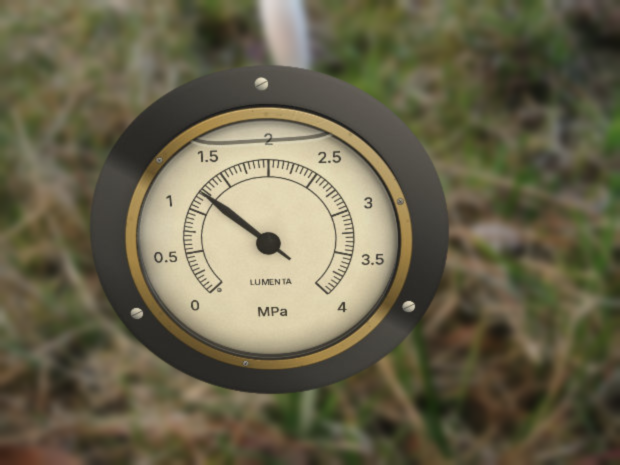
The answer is 1.25 (MPa)
